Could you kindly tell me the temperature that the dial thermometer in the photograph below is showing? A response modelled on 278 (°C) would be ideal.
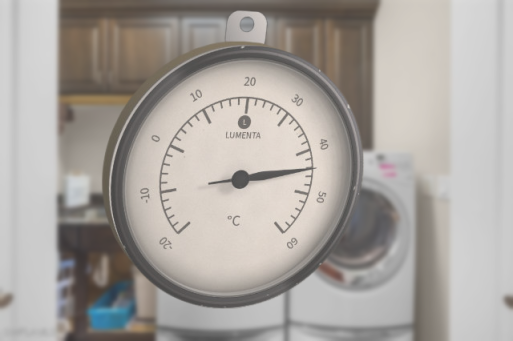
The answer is 44 (°C)
